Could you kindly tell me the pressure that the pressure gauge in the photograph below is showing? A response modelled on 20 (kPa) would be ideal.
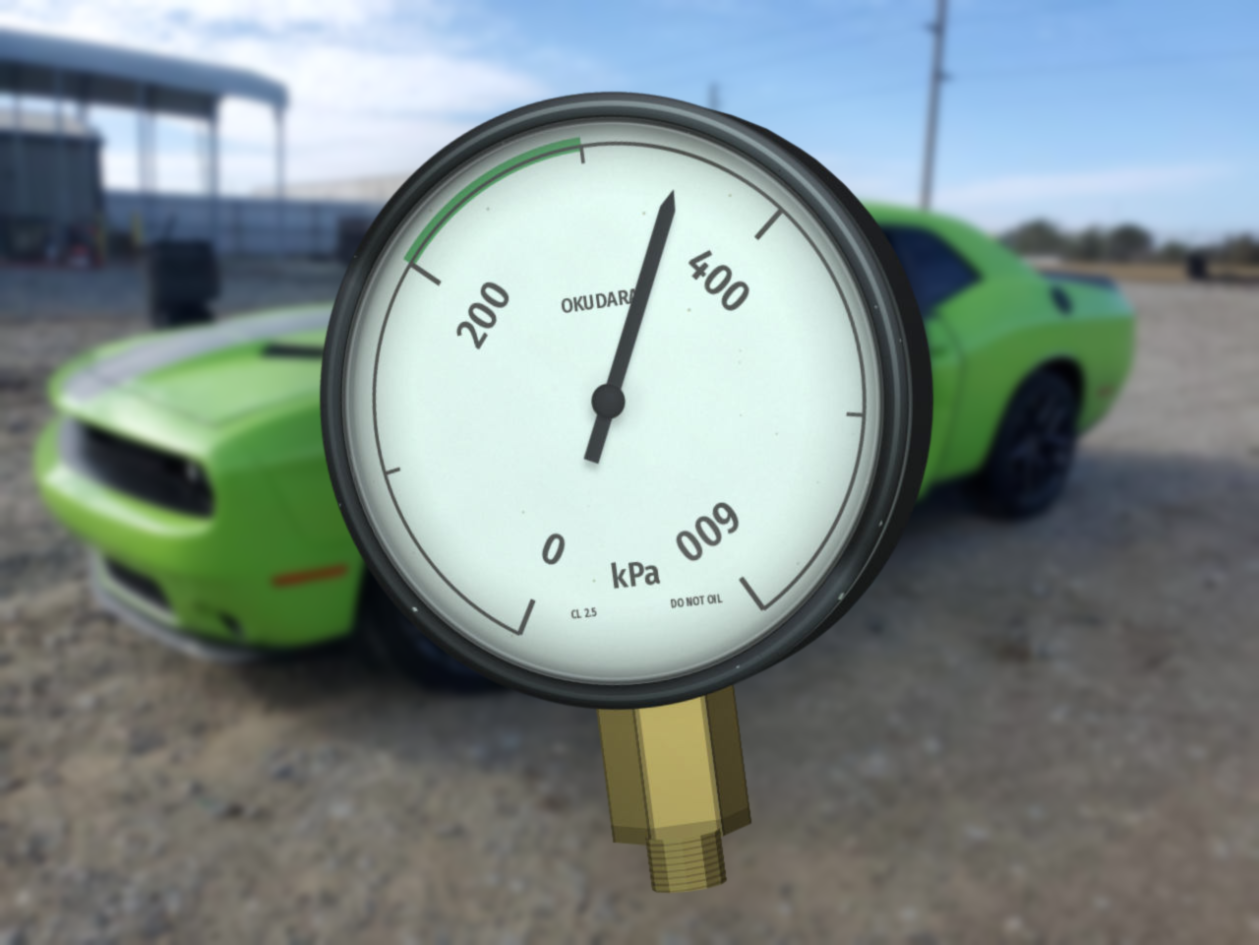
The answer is 350 (kPa)
